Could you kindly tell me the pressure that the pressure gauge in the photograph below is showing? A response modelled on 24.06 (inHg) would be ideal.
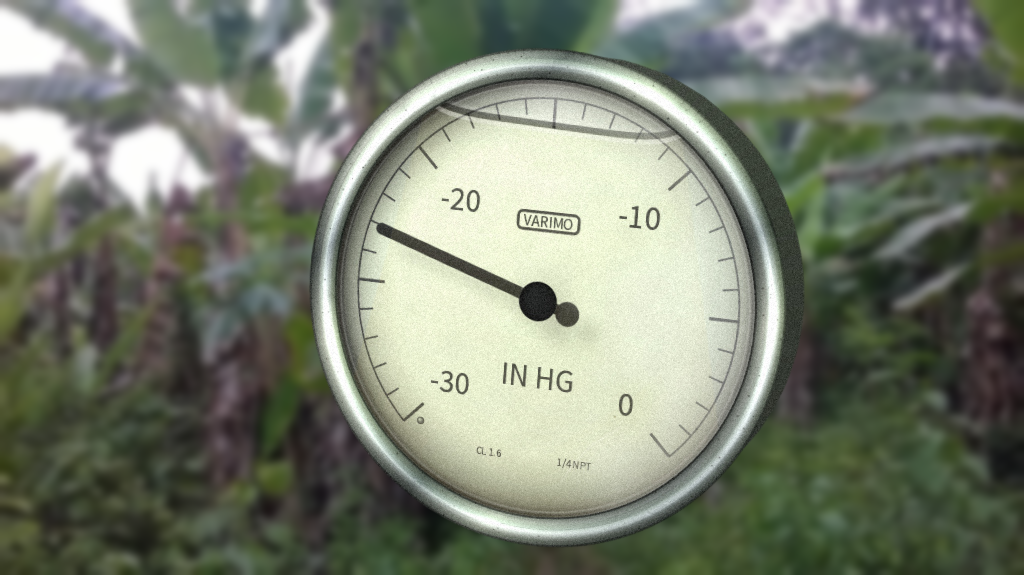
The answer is -23 (inHg)
